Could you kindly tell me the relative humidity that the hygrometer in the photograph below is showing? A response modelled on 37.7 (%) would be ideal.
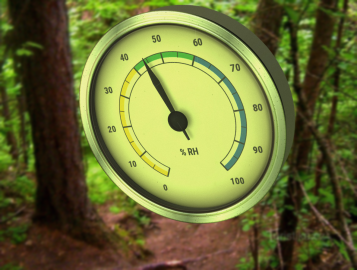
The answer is 45 (%)
